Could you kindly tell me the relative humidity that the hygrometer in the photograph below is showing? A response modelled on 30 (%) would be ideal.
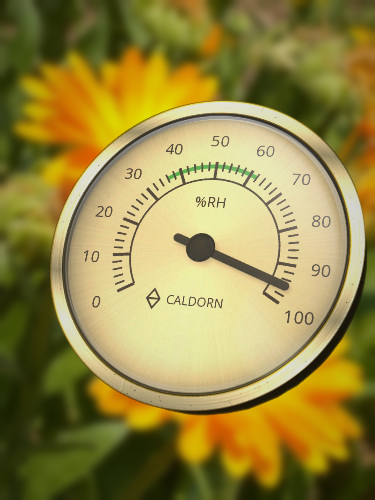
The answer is 96 (%)
